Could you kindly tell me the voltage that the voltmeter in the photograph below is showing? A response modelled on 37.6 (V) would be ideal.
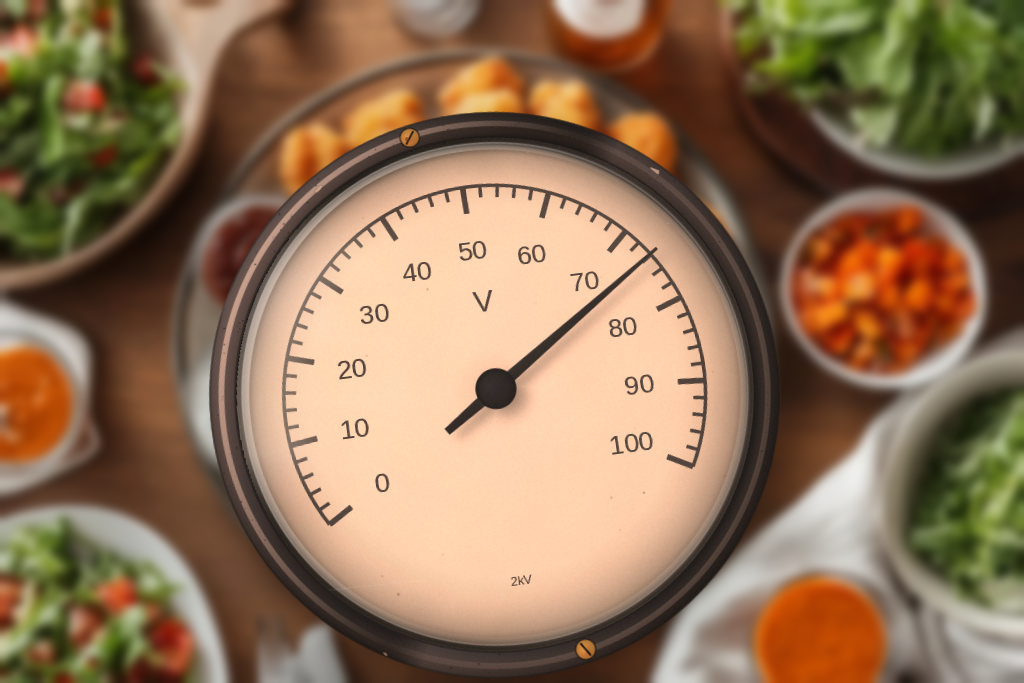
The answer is 74 (V)
